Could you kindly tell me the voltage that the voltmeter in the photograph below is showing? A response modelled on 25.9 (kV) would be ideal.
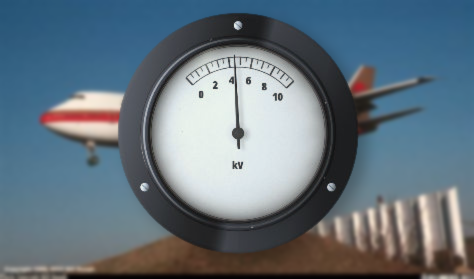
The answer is 4.5 (kV)
